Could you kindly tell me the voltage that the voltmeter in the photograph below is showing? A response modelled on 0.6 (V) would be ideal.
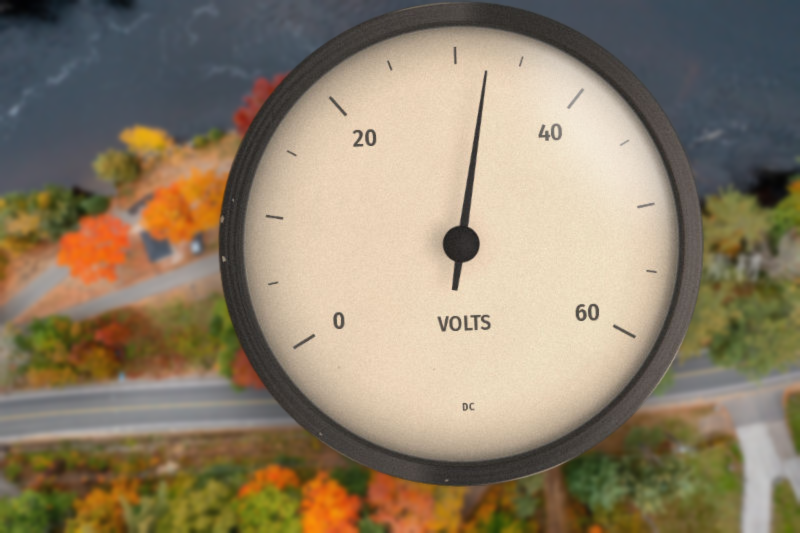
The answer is 32.5 (V)
